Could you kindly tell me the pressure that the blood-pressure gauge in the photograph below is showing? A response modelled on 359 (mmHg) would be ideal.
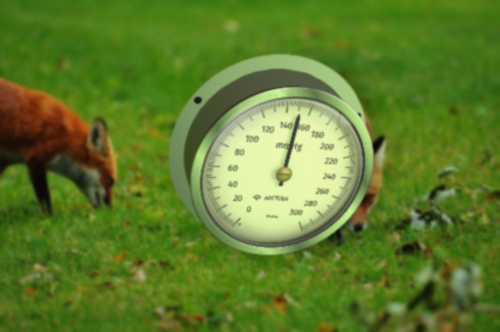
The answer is 150 (mmHg)
